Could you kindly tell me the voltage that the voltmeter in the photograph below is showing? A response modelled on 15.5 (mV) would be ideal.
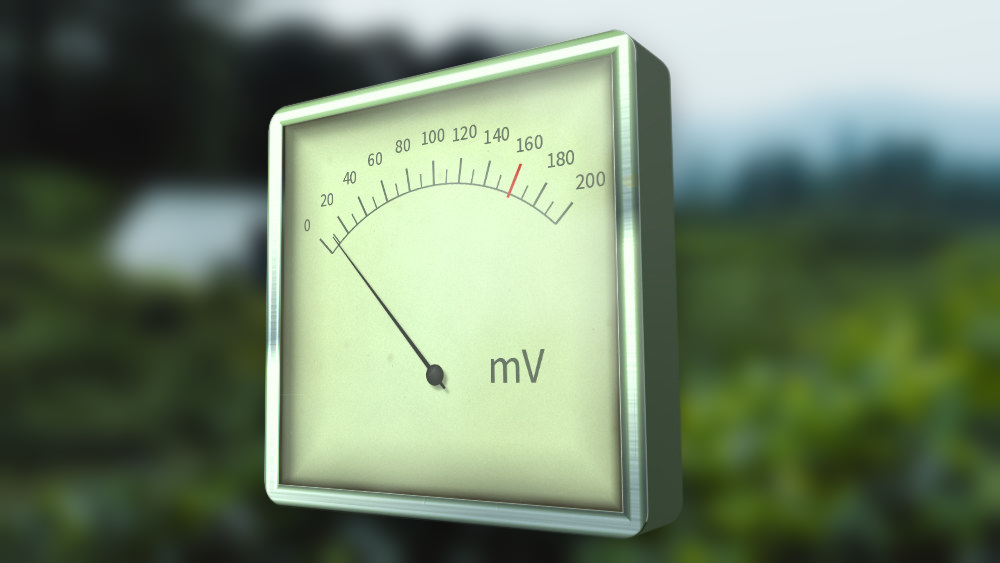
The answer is 10 (mV)
